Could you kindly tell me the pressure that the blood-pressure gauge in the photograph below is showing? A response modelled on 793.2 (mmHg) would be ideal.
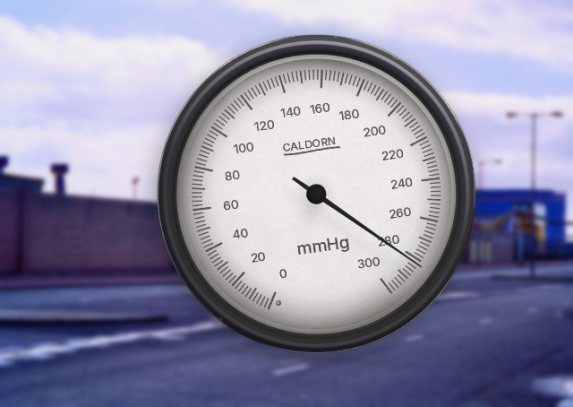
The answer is 282 (mmHg)
